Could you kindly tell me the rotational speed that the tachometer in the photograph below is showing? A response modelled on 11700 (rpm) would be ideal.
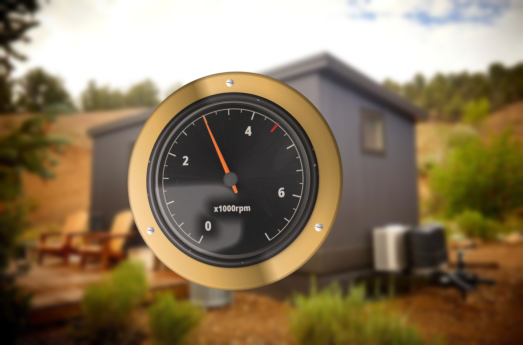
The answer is 3000 (rpm)
